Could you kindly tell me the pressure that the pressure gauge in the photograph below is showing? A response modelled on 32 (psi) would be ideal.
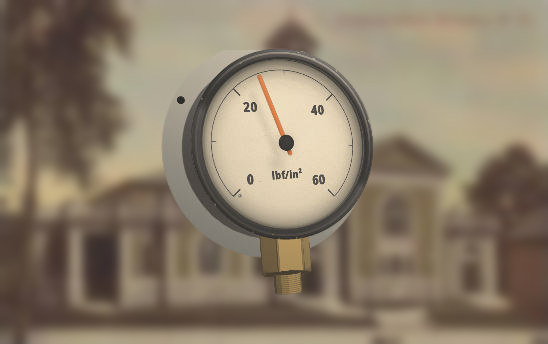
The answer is 25 (psi)
